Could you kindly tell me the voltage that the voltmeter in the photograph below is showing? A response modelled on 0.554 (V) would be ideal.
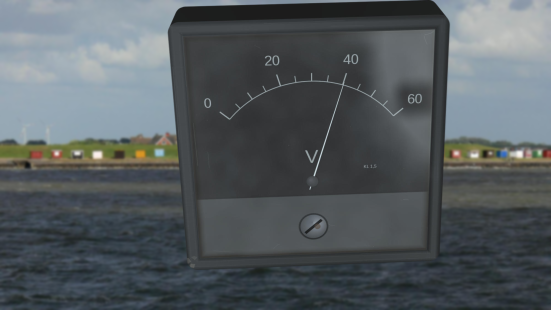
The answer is 40 (V)
